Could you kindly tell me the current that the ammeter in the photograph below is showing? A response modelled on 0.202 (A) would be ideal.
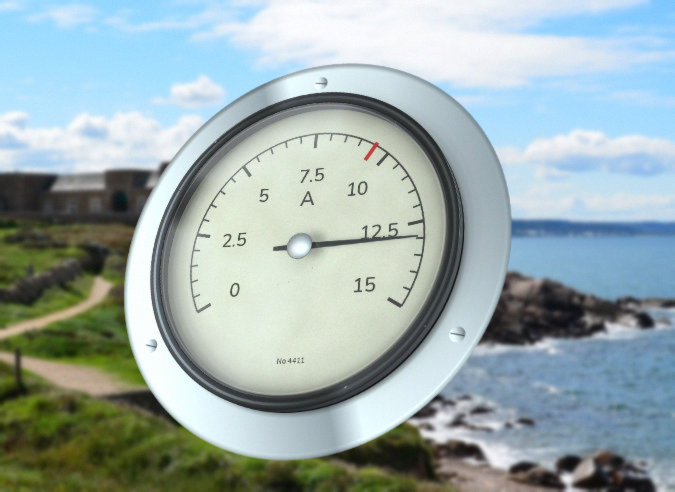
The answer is 13 (A)
